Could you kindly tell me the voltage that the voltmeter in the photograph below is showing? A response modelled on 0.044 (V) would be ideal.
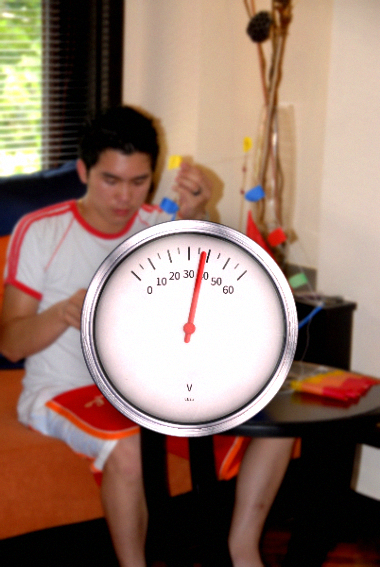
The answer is 37.5 (V)
